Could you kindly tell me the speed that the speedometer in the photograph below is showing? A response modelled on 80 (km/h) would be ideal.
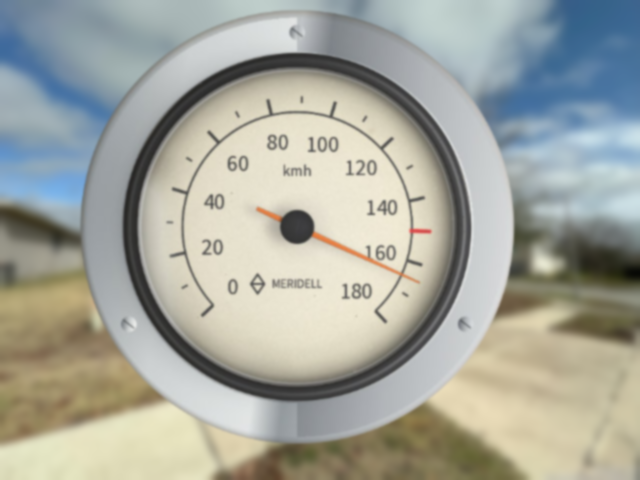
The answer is 165 (km/h)
